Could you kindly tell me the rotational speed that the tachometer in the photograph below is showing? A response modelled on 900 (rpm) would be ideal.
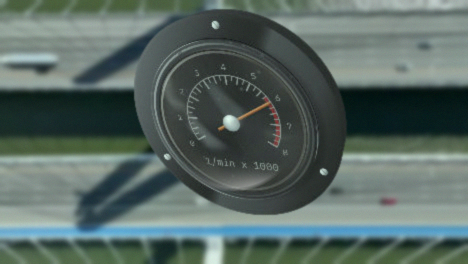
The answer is 6000 (rpm)
